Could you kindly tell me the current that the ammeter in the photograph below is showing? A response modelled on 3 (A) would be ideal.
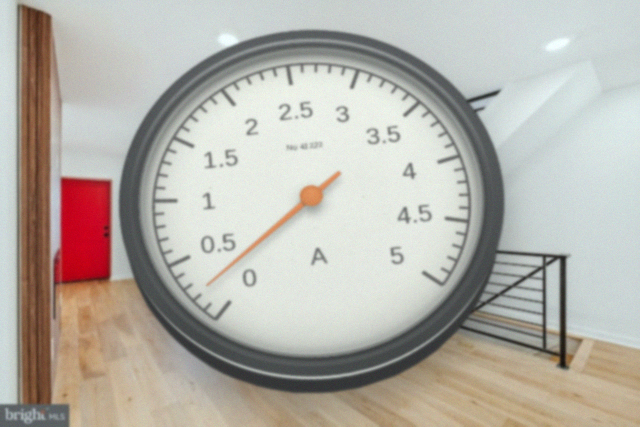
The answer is 0.2 (A)
